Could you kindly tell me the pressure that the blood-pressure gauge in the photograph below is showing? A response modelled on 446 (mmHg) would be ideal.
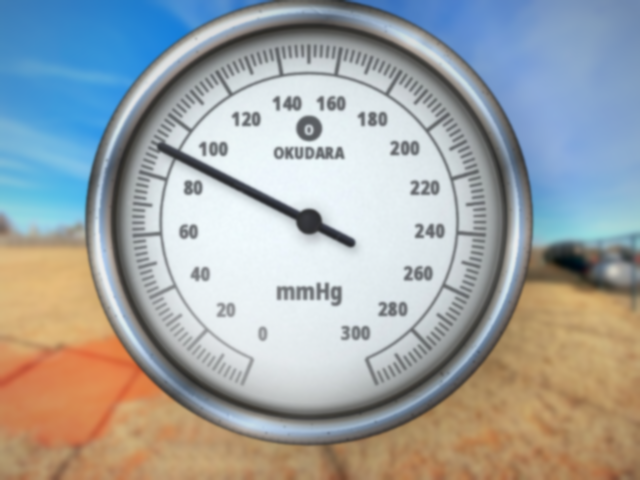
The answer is 90 (mmHg)
